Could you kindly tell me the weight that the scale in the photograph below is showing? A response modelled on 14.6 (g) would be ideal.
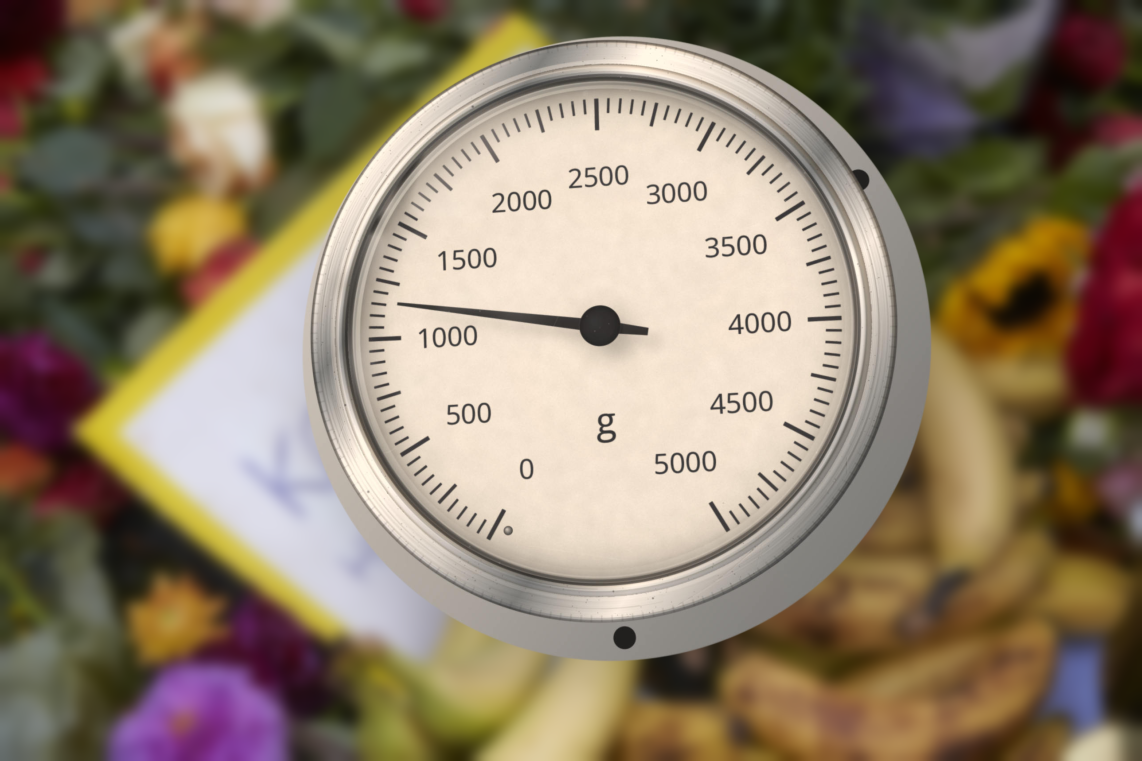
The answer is 1150 (g)
